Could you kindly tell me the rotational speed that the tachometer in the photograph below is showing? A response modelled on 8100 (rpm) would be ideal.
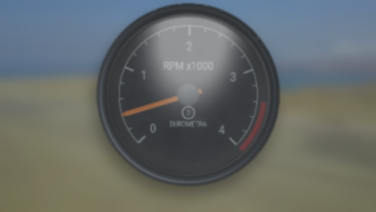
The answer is 400 (rpm)
